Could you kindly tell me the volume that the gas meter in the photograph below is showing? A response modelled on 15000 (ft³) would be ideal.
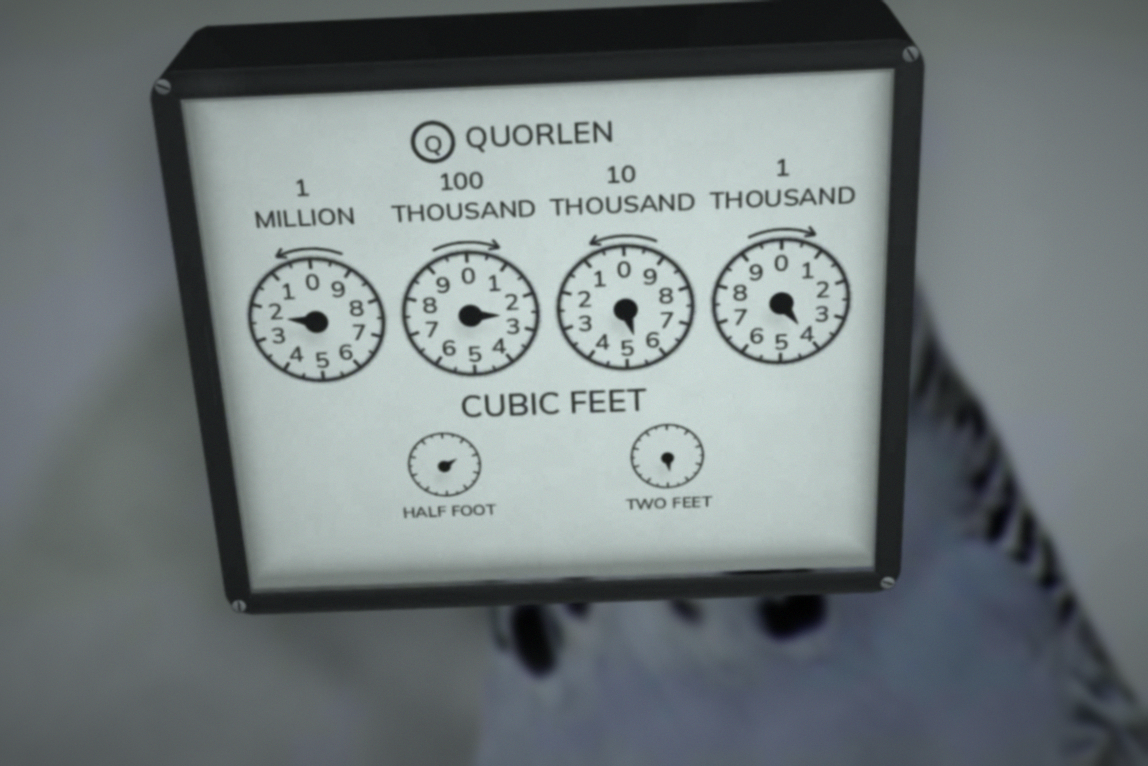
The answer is 225400 (ft³)
